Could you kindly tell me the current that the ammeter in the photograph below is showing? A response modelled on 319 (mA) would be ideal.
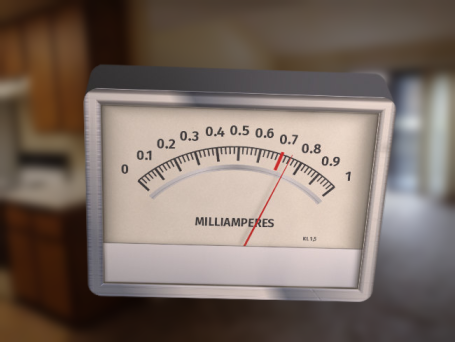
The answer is 0.74 (mA)
